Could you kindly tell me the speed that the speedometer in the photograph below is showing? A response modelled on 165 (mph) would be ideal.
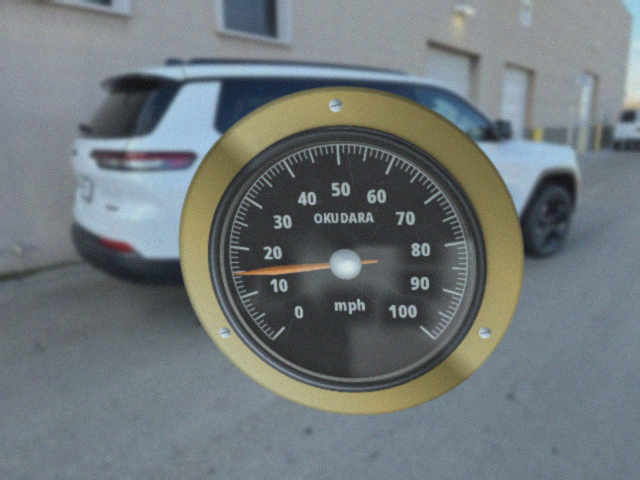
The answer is 15 (mph)
